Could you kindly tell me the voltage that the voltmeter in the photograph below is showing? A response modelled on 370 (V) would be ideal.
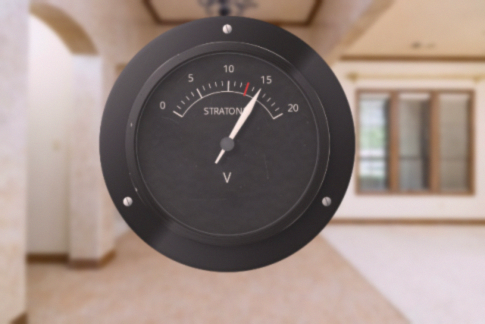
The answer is 15 (V)
